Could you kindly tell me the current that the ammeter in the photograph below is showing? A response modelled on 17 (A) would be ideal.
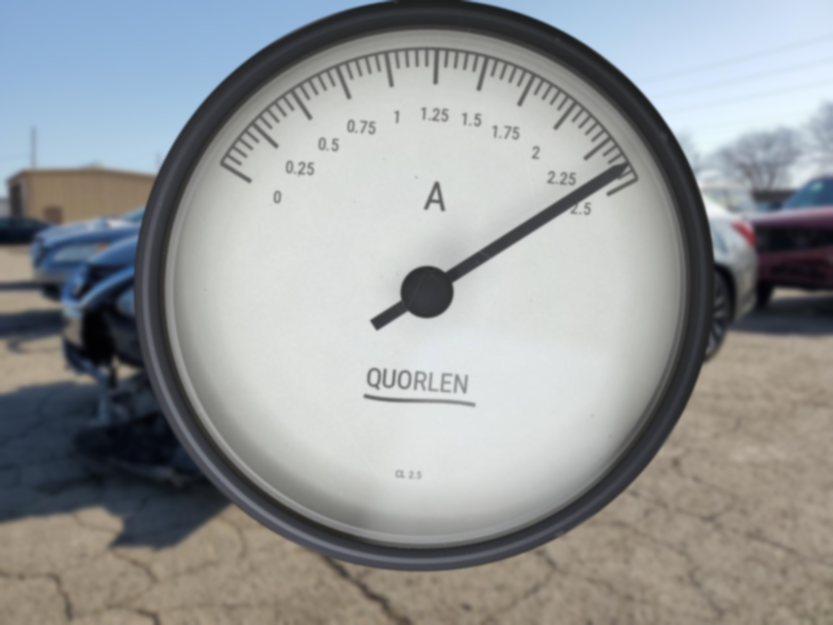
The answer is 2.4 (A)
